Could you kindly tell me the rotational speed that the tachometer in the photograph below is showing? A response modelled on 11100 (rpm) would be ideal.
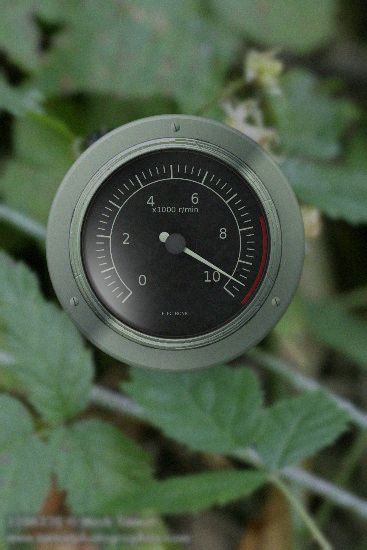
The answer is 9600 (rpm)
